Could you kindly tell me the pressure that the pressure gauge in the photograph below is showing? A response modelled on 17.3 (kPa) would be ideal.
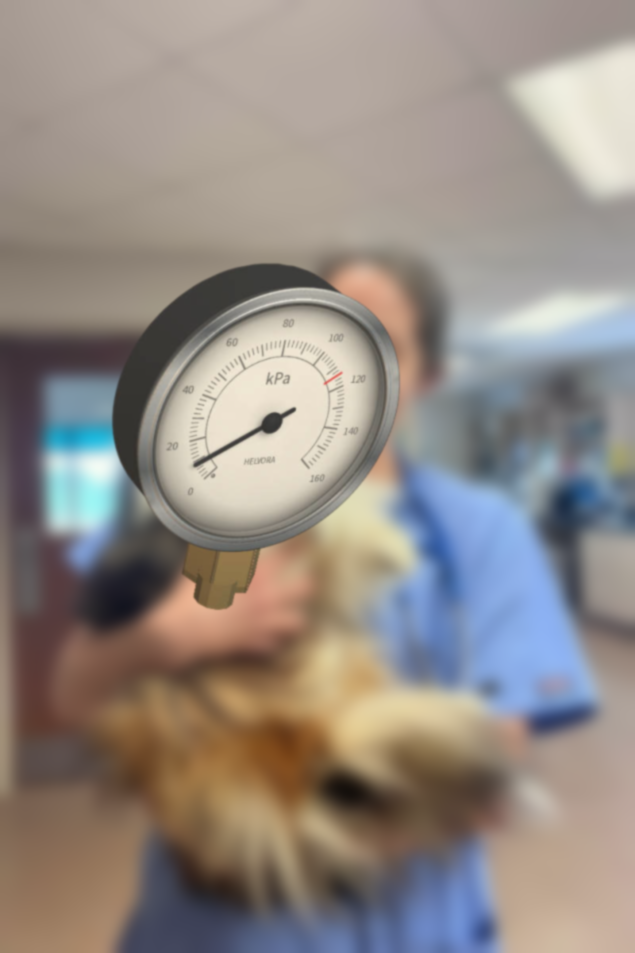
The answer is 10 (kPa)
